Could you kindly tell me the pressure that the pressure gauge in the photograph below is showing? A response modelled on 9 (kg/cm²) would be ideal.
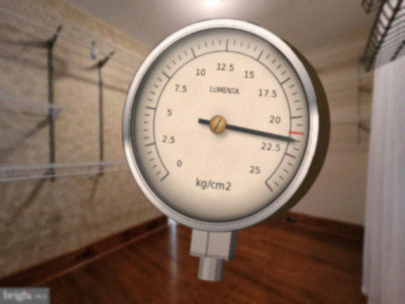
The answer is 21.5 (kg/cm²)
